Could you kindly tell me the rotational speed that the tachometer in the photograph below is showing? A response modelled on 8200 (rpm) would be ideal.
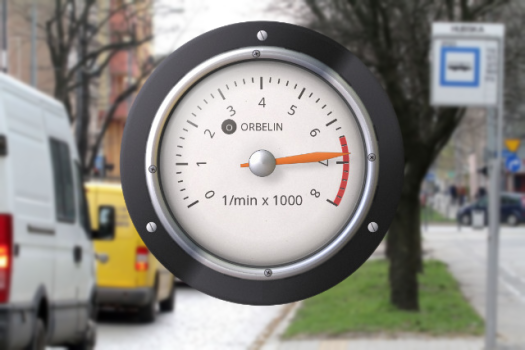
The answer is 6800 (rpm)
